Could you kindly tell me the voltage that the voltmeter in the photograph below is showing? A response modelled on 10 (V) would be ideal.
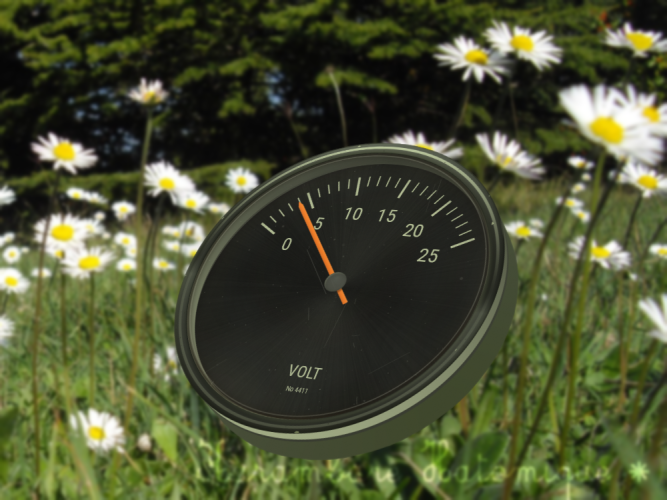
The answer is 4 (V)
